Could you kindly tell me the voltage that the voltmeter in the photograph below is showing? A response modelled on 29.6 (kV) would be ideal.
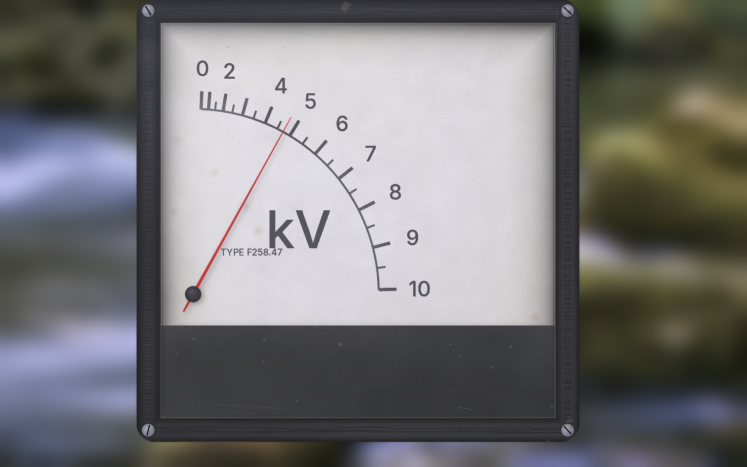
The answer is 4.75 (kV)
